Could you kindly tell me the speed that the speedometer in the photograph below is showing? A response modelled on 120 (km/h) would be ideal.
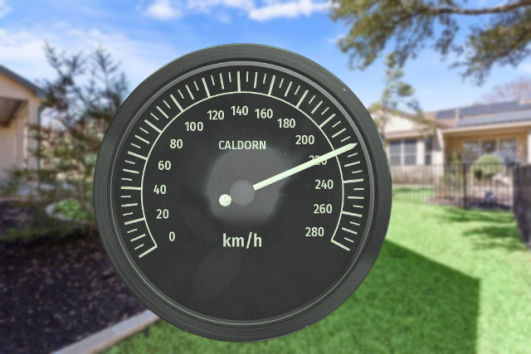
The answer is 220 (km/h)
